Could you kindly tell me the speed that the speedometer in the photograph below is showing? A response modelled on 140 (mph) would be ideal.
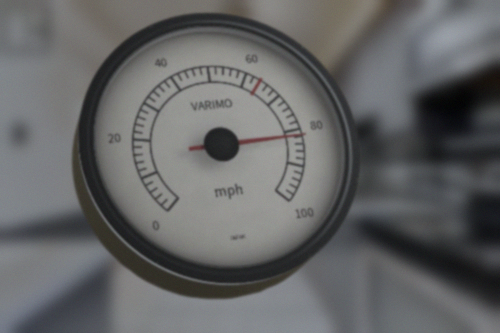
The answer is 82 (mph)
